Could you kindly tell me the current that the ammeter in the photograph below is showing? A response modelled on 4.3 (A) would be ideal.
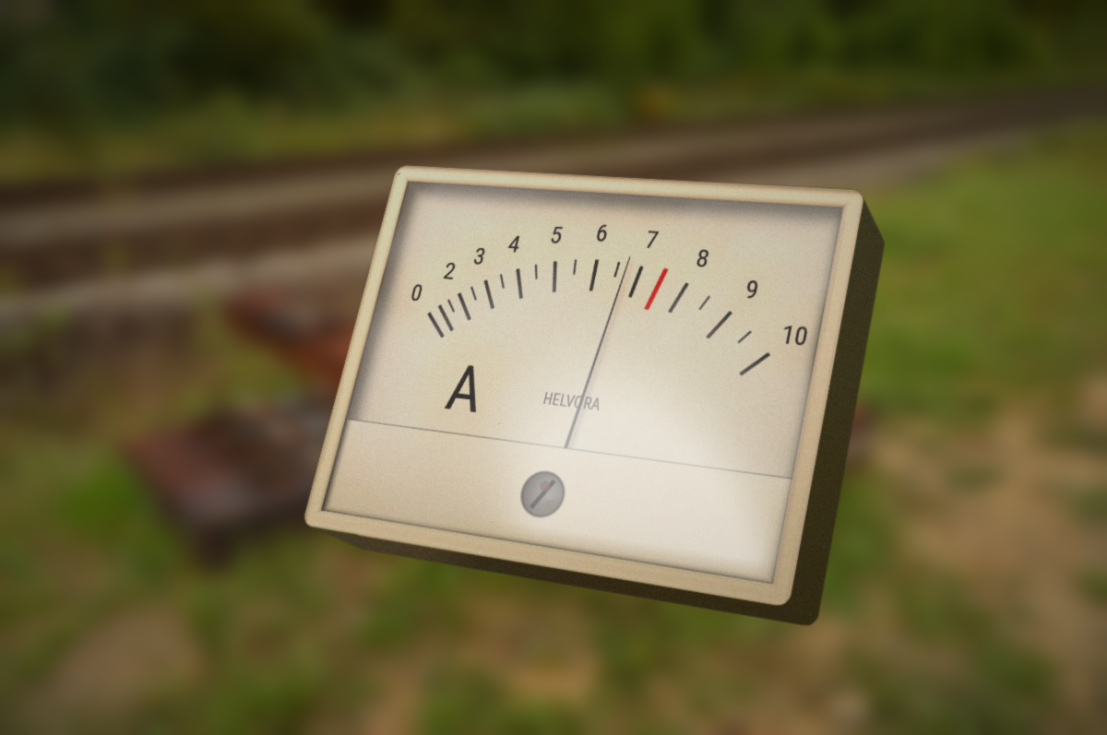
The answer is 6.75 (A)
